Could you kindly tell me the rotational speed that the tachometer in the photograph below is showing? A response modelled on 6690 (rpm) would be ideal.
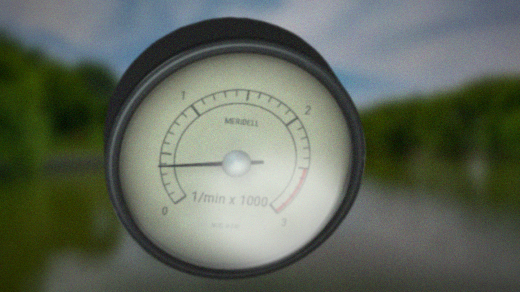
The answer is 400 (rpm)
